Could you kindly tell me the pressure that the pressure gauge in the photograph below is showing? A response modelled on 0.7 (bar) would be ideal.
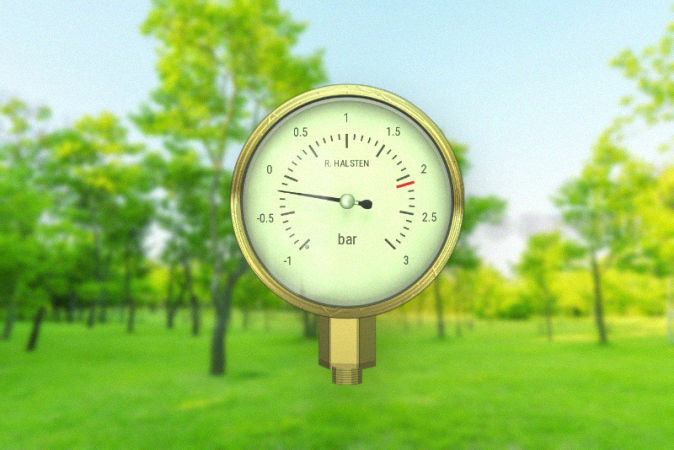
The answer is -0.2 (bar)
